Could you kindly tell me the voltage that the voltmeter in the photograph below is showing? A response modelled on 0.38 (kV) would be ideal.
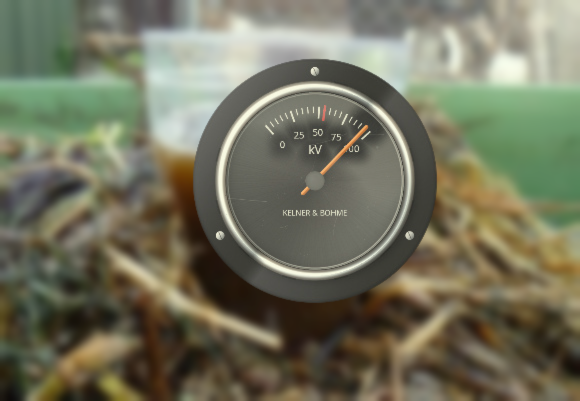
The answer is 95 (kV)
